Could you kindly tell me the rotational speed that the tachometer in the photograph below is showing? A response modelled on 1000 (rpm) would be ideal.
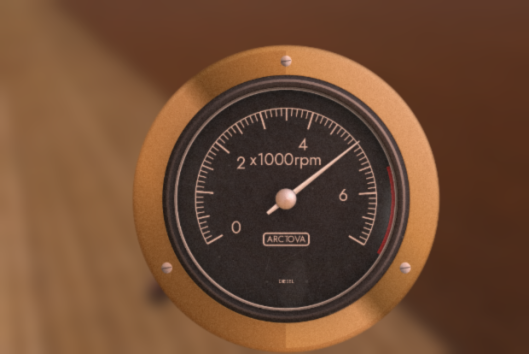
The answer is 5000 (rpm)
